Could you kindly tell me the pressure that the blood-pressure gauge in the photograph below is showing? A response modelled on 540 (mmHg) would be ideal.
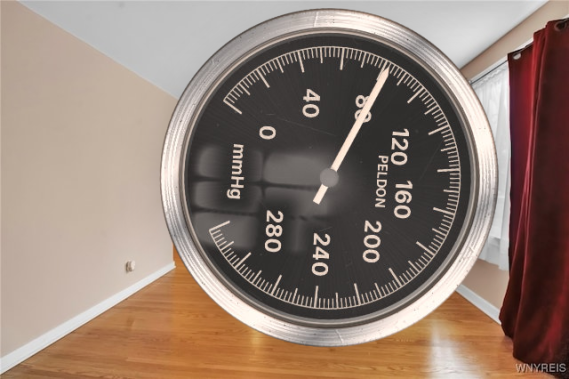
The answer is 82 (mmHg)
